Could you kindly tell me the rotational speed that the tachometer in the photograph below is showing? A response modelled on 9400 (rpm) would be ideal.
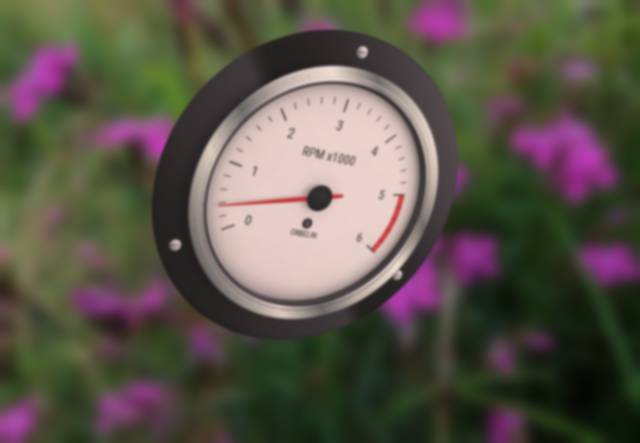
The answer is 400 (rpm)
